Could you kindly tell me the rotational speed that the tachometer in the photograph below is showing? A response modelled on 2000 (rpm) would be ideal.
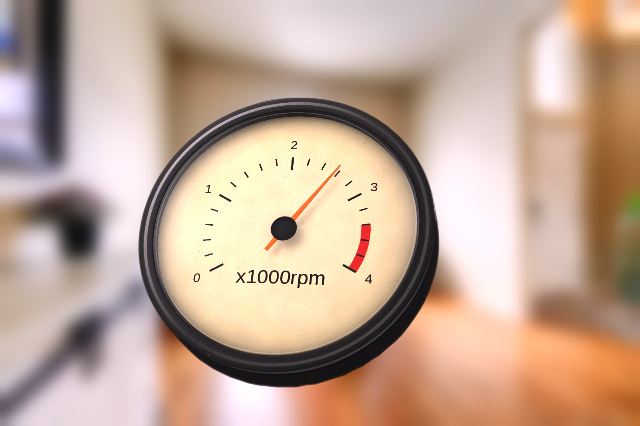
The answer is 2600 (rpm)
